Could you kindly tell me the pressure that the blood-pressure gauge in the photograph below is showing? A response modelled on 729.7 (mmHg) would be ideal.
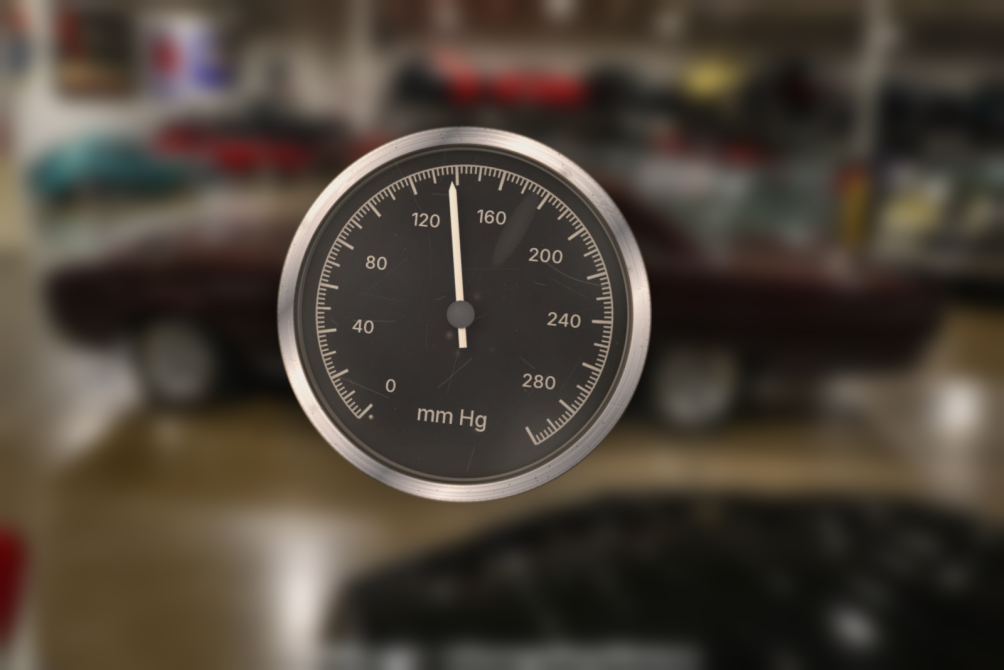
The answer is 138 (mmHg)
